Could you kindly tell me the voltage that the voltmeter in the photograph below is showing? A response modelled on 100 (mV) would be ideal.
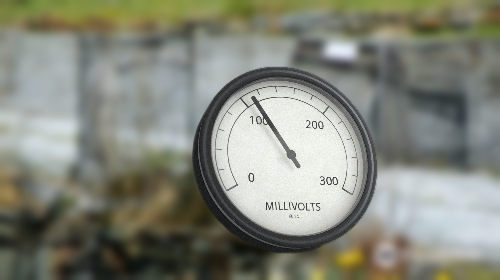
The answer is 110 (mV)
